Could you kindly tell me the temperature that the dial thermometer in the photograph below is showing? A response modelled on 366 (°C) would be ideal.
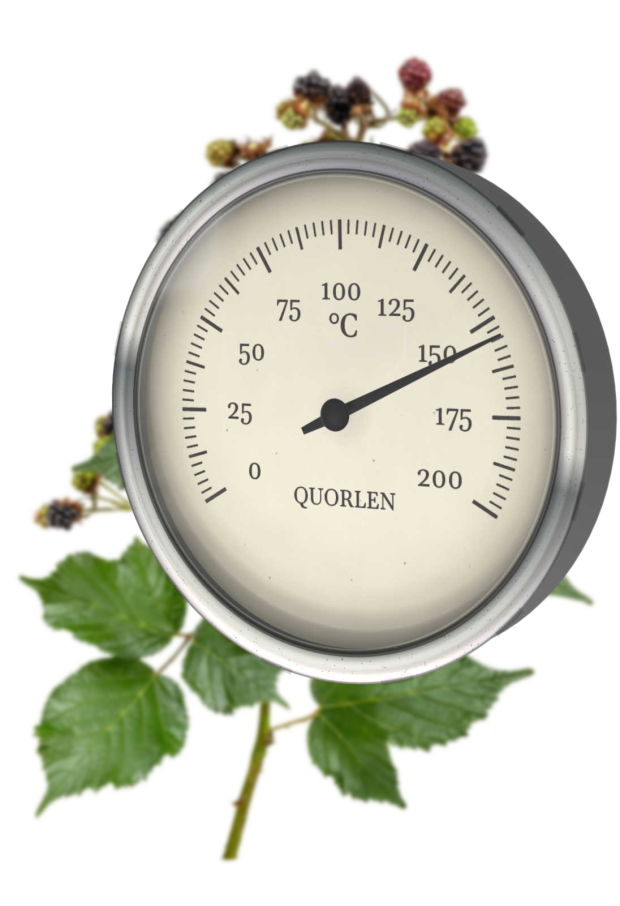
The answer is 155 (°C)
